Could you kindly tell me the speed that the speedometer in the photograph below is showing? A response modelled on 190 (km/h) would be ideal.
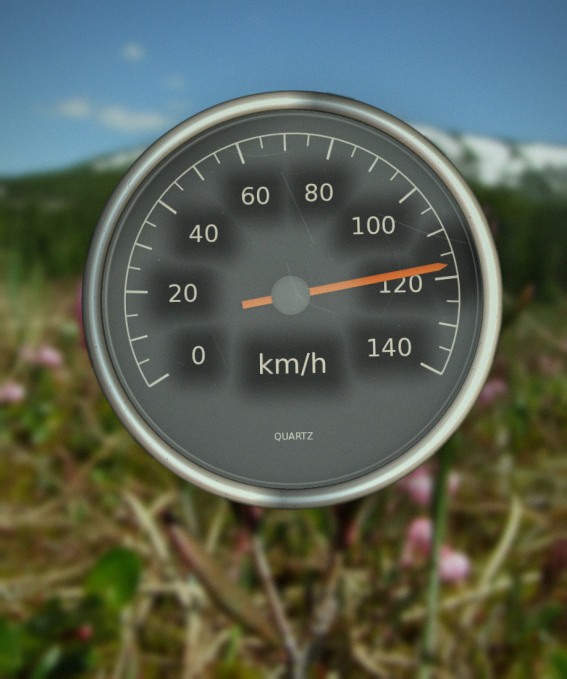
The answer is 117.5 (km/h)
